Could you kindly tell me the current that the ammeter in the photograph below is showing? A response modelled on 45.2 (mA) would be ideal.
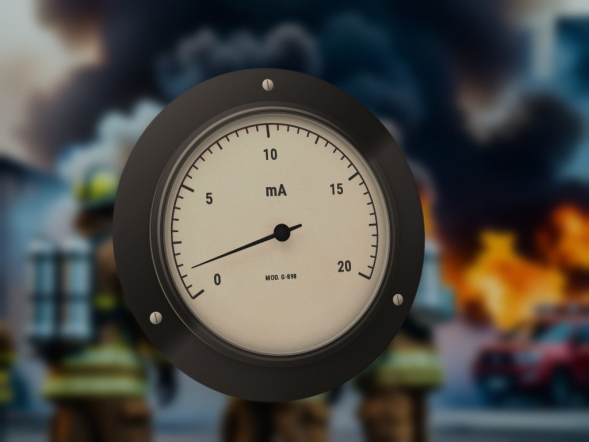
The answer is 1.25 (mA)
